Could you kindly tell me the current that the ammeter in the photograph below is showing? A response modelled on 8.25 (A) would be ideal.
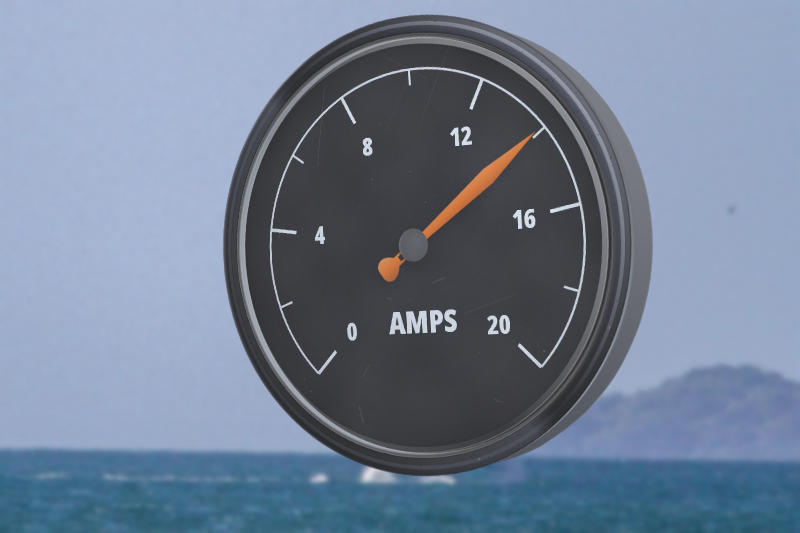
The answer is 14 (A)
